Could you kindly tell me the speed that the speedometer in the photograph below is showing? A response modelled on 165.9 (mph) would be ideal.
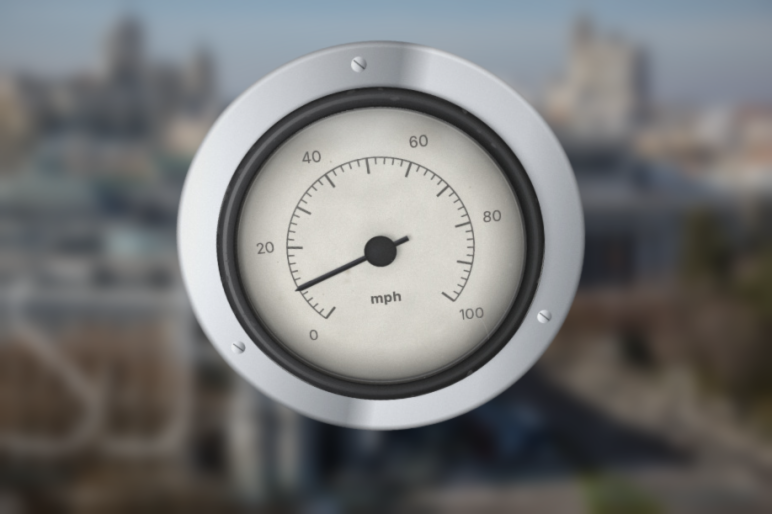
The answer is 10 (mph)
